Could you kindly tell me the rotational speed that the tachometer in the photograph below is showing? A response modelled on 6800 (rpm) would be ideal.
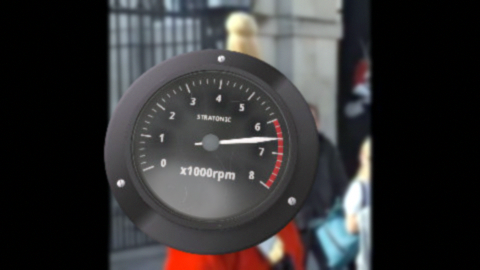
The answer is 6600 (rpm)
